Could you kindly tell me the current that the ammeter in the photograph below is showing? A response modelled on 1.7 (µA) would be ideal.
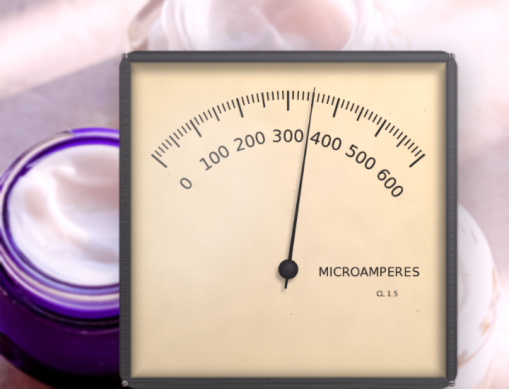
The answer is 350 (µA)
